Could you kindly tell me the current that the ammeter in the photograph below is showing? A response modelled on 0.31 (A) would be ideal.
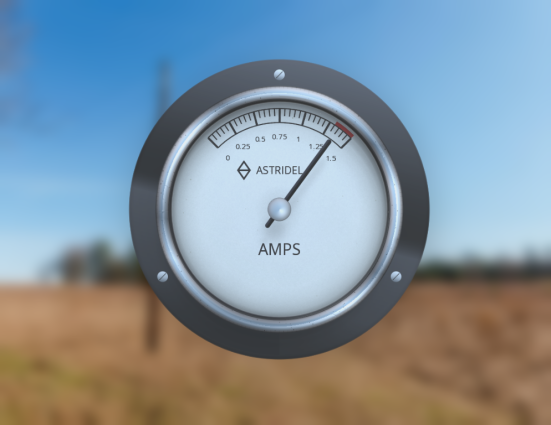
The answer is 1.35 (A)
